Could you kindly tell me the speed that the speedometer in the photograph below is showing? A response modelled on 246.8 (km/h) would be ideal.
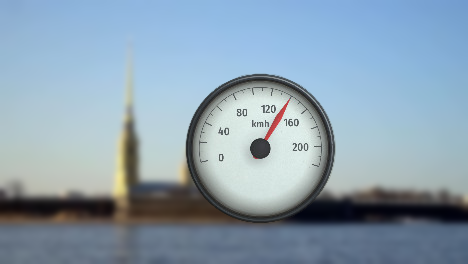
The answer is 140 (km/h)
